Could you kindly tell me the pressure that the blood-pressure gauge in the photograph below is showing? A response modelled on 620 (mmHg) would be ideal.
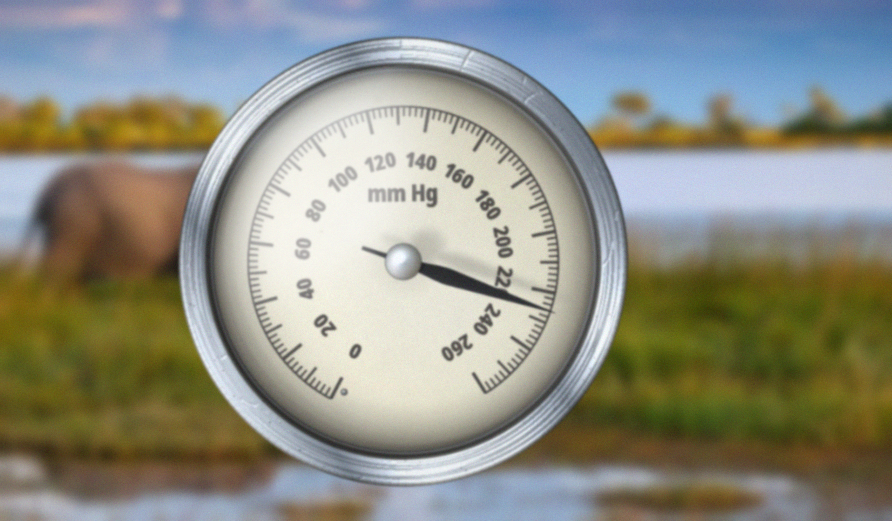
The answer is 226 (mmHg)
